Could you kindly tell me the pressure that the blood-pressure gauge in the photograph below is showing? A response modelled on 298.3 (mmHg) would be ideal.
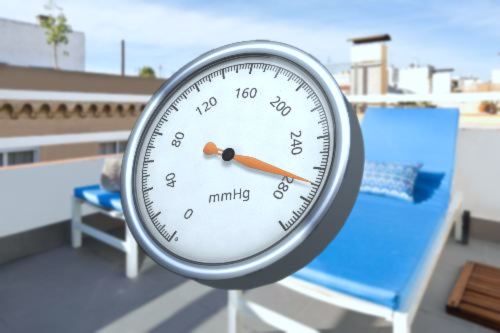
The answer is 270 (mmHg)
